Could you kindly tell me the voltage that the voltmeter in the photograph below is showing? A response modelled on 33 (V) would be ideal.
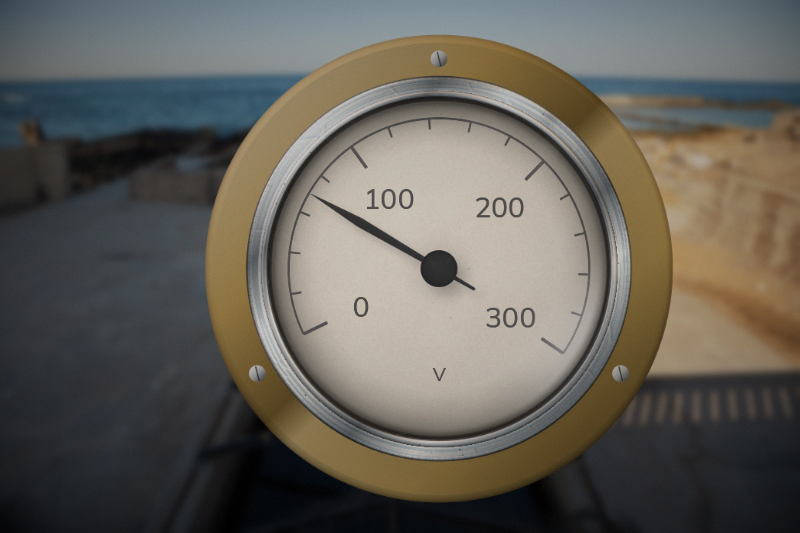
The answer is 70 (V)
